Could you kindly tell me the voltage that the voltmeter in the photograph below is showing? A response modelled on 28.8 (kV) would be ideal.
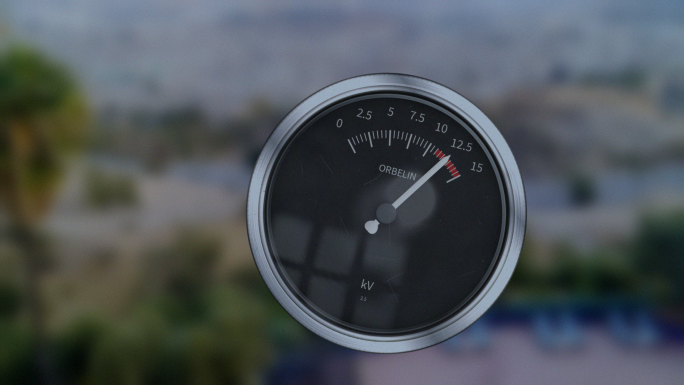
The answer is 12.5 (kV)
